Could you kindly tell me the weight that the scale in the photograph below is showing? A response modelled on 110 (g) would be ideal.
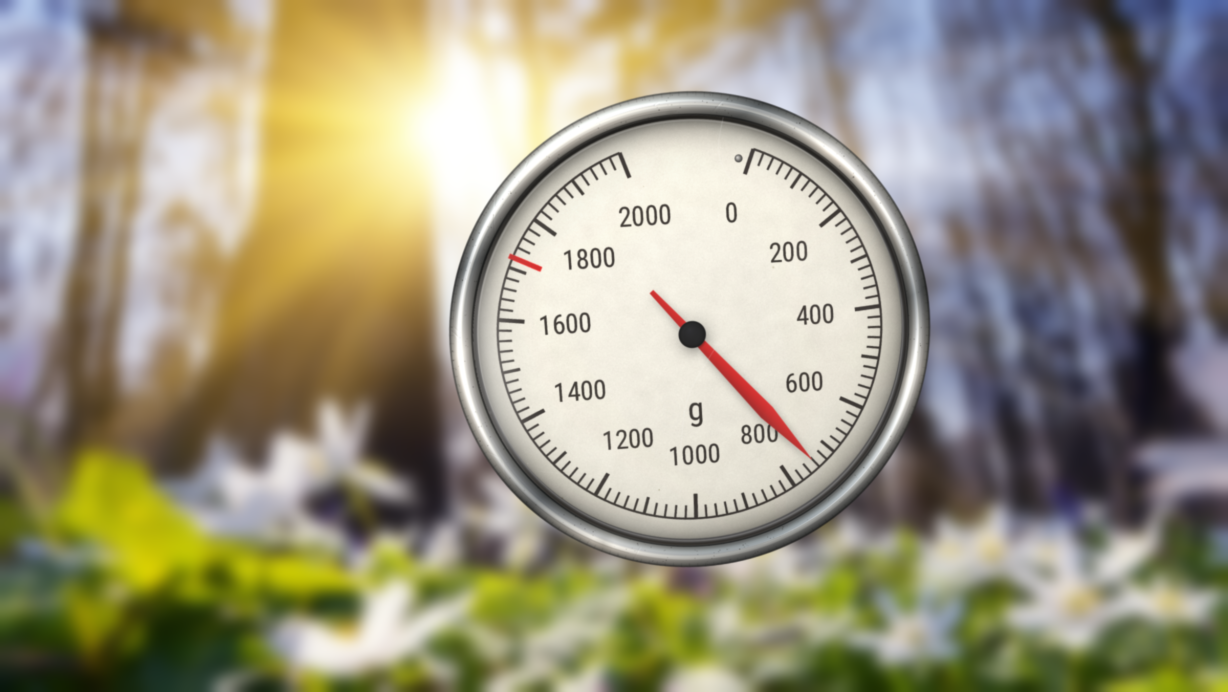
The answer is 740 (g)
